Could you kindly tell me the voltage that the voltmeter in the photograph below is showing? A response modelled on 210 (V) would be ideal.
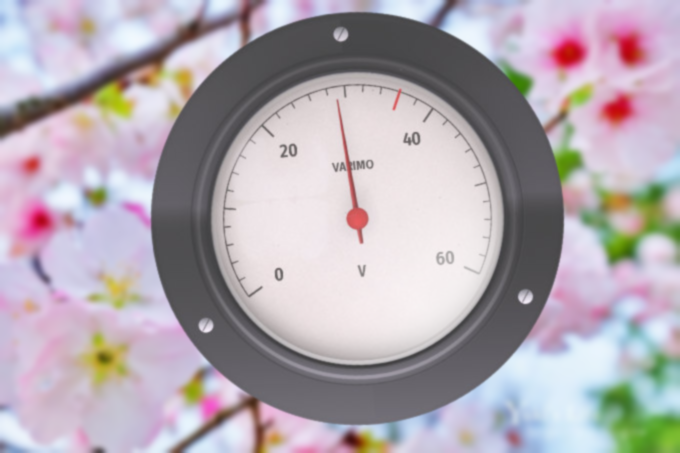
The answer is 29 (V)
